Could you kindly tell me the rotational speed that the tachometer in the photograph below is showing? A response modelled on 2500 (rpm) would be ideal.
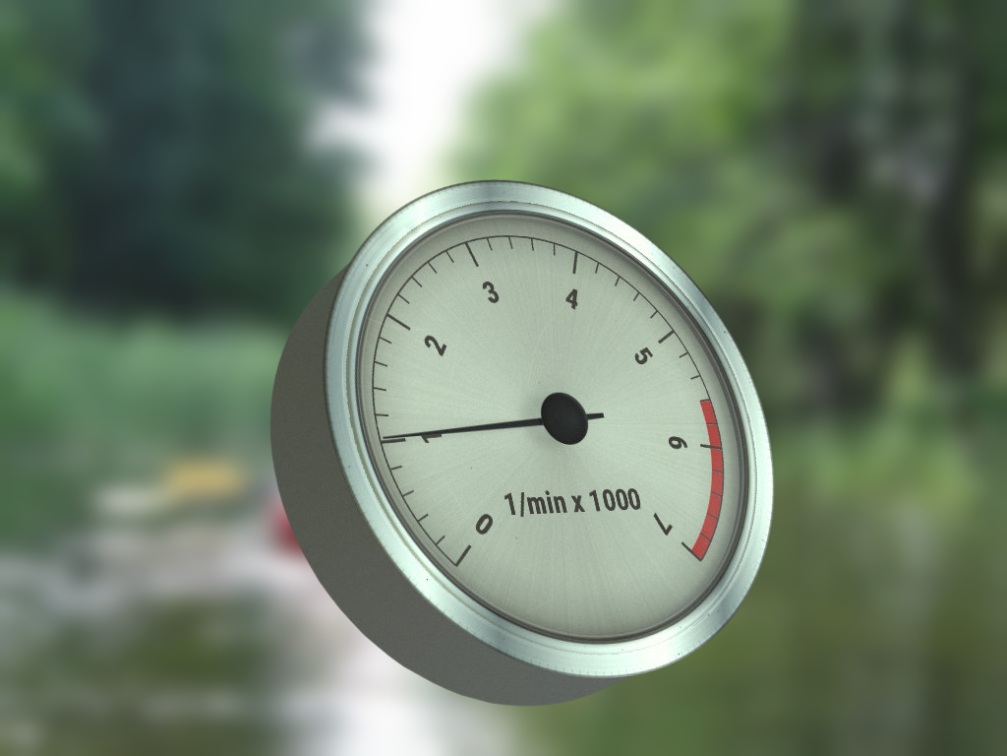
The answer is 1000 (rpm)
